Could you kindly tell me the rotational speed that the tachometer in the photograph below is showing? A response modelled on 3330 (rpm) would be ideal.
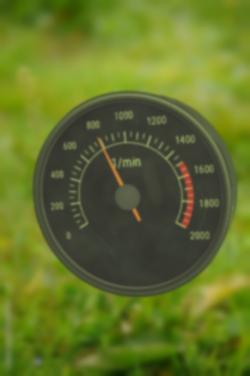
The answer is 800 (rpm)
